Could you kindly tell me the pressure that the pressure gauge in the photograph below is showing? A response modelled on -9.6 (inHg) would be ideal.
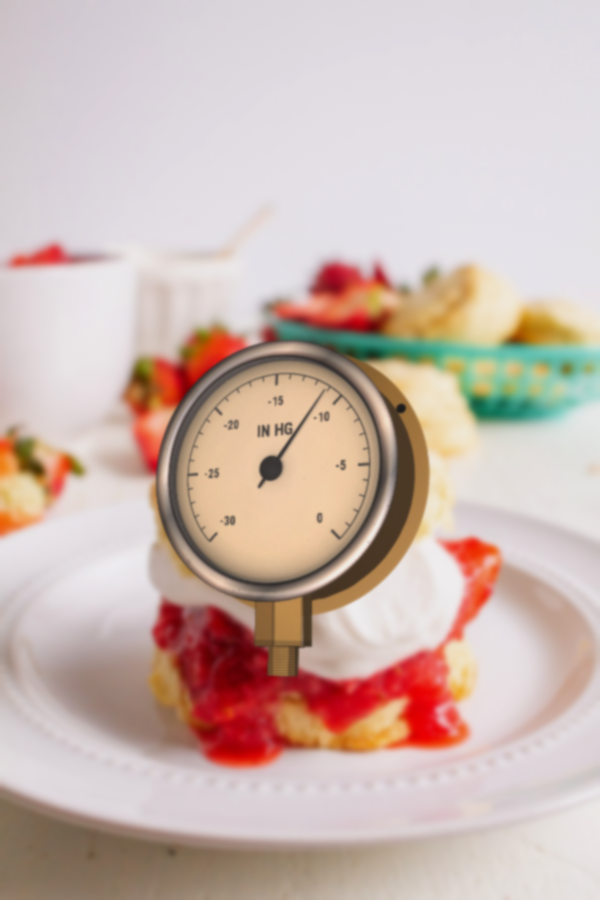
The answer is -11 (inHg)
